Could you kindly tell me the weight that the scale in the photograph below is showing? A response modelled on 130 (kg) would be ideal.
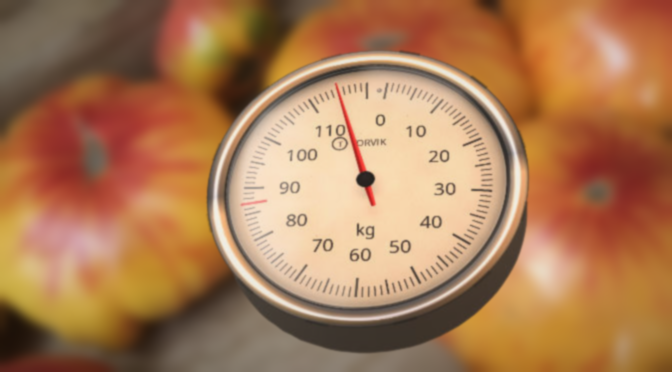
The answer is 115 (kg)
